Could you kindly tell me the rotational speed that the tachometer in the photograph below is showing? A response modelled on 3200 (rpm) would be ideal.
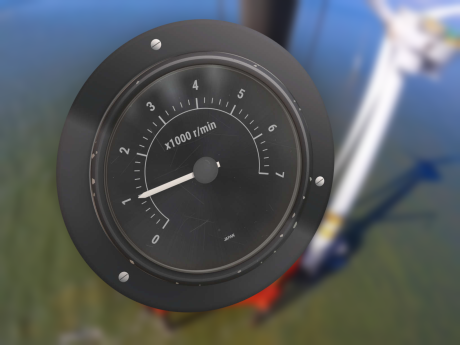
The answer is 1000 (rpm)
